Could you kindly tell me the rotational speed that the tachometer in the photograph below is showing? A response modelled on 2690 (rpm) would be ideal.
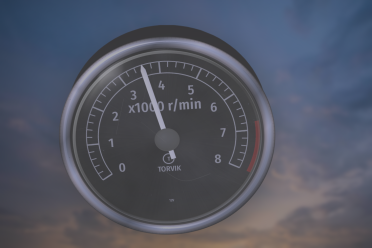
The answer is 3600 (rpm)
